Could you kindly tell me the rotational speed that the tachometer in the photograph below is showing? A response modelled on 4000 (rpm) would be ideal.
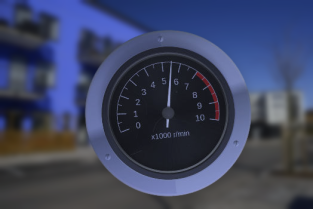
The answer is 5500 (rpm)
